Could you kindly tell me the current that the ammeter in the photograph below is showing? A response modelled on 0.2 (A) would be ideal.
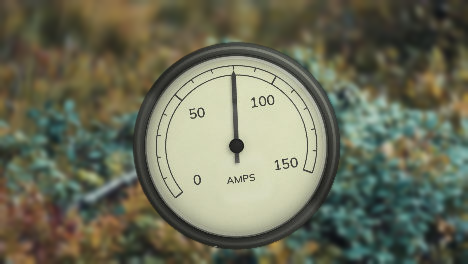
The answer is 80 (A)
